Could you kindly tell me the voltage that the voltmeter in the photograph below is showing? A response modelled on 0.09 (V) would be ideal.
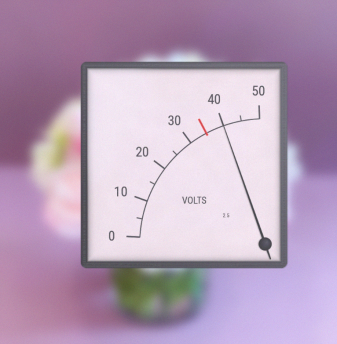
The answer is 40 (V)
